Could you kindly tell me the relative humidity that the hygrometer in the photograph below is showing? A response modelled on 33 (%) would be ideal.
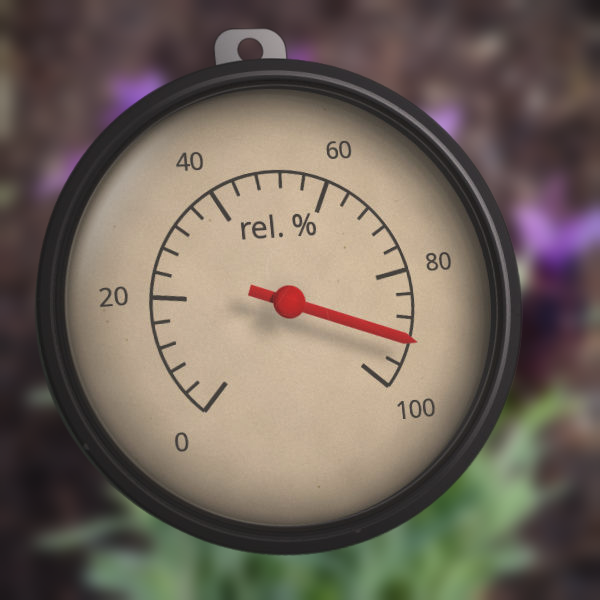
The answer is 92 (%)
